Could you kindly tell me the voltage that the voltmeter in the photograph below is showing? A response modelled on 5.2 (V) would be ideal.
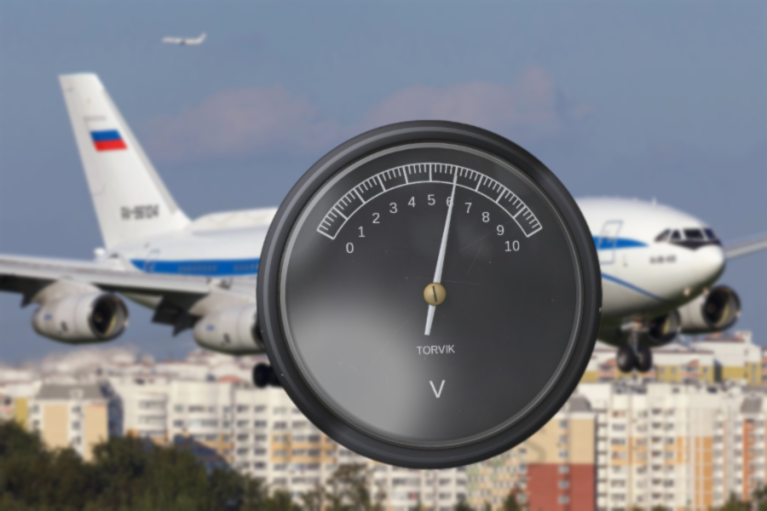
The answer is 6 (V)
